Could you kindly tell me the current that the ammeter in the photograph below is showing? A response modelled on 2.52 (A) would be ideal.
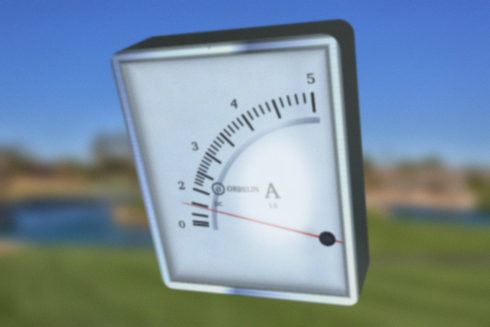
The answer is 1.5 (A)
